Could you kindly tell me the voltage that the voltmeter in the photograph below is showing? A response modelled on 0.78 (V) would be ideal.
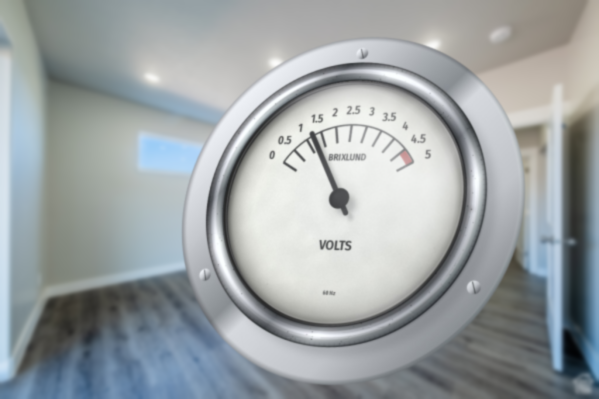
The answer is 1.25 (V)
